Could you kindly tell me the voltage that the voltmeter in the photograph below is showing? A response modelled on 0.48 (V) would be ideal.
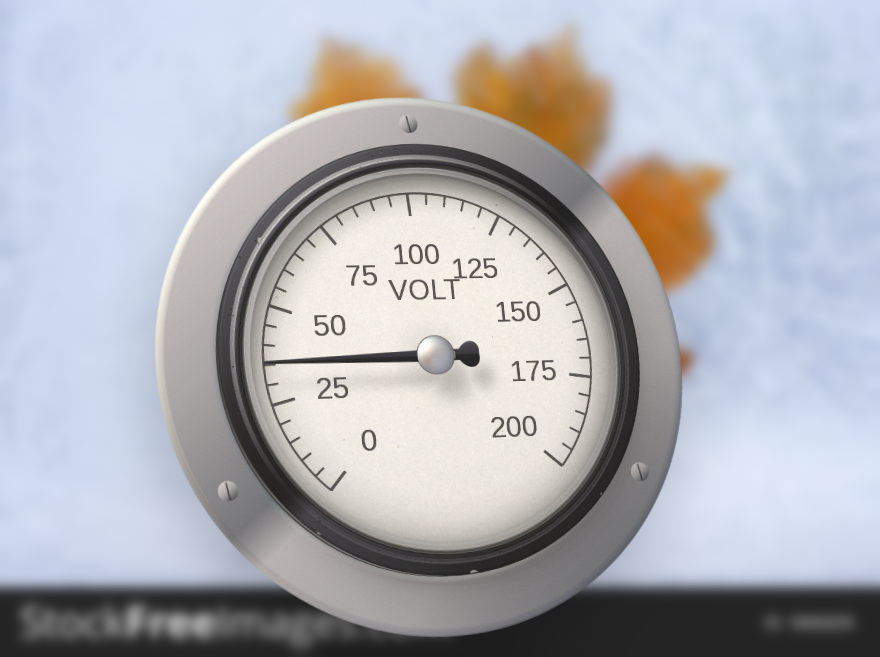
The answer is 35 (V)
